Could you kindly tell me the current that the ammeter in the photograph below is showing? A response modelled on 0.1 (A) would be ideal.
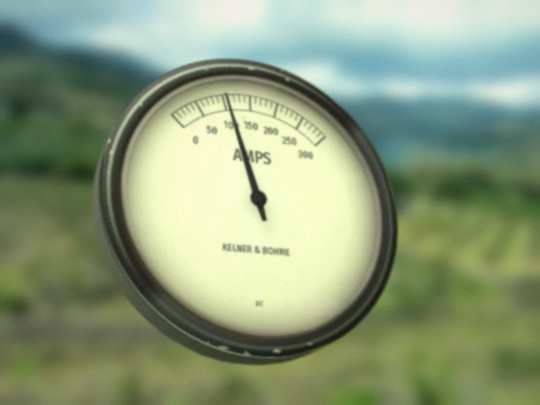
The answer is 100 (A)
